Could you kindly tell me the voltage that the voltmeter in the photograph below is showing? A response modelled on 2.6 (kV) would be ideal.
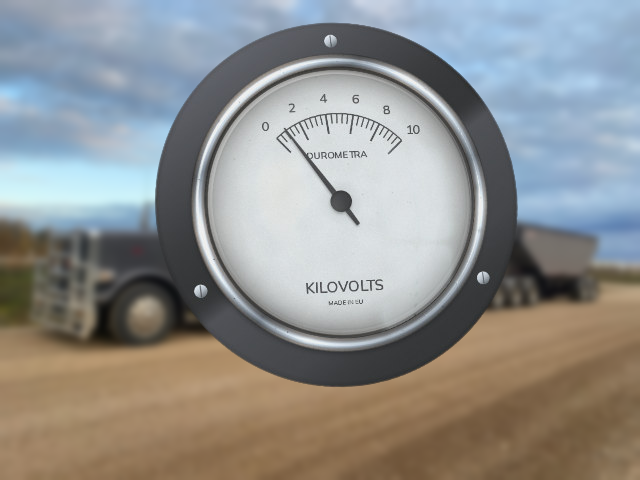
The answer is 0.8 (kV)
